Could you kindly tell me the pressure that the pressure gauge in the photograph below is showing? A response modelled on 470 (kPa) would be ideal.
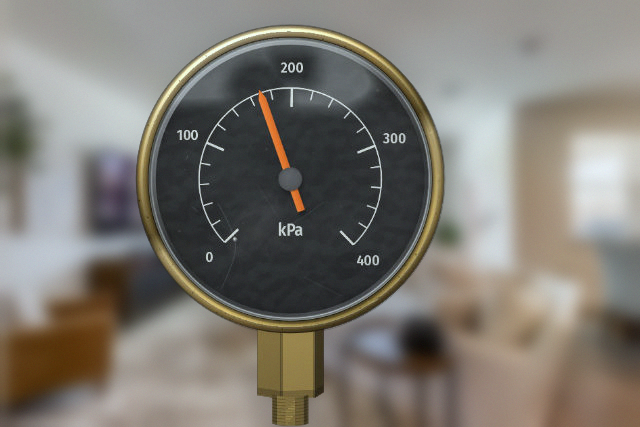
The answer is 170 (kPa)
